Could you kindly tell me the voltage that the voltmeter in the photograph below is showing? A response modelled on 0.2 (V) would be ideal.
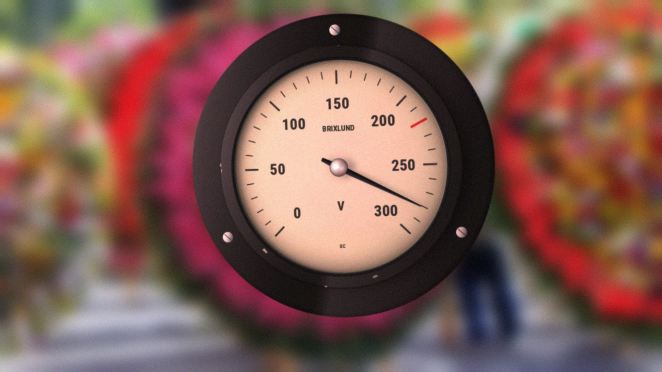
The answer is 280 (V)
